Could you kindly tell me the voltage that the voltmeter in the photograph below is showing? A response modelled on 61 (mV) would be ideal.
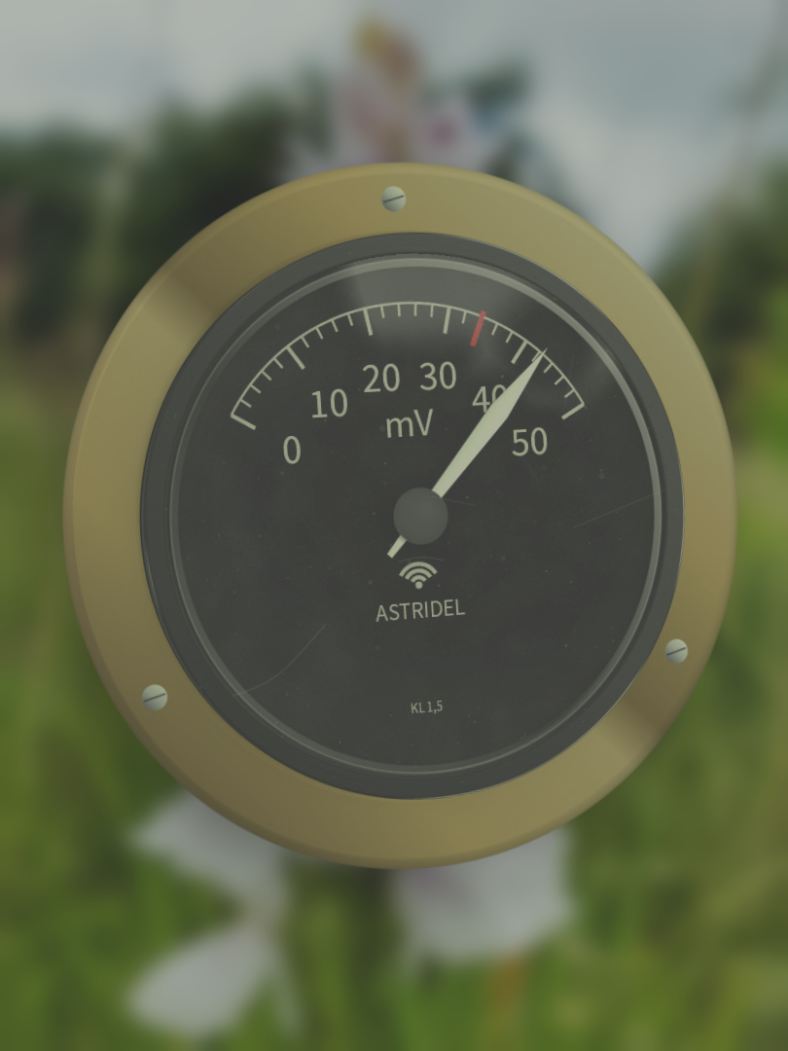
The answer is 42 (mV)
